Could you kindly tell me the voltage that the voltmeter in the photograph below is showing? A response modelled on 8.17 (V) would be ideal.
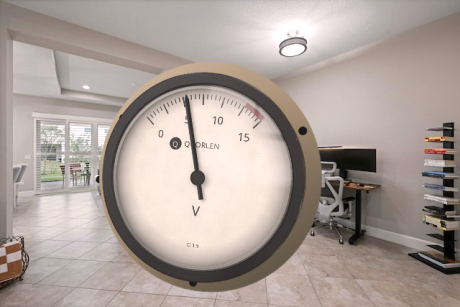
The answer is 5.5 (V)
